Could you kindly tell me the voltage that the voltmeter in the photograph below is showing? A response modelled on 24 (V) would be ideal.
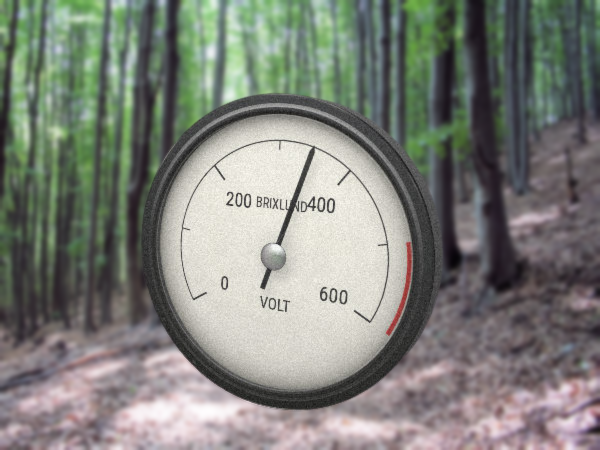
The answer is 350 (V)
